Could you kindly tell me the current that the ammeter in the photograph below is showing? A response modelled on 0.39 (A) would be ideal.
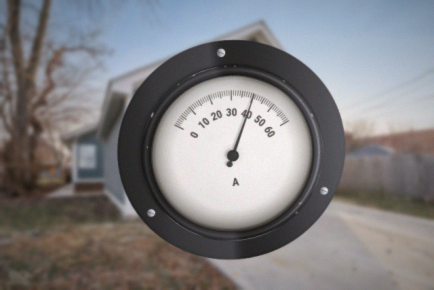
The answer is 40 (A)
